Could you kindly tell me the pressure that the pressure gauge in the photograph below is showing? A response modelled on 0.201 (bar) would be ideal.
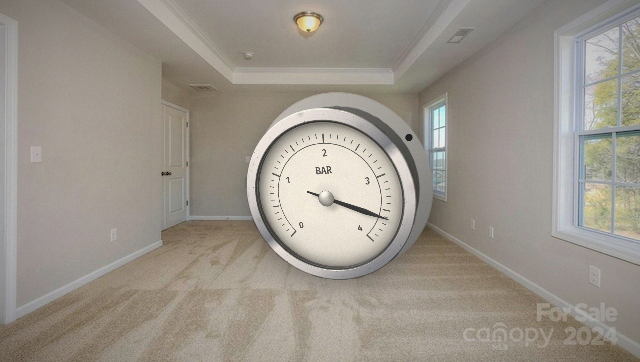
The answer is 3.6 (bar)
